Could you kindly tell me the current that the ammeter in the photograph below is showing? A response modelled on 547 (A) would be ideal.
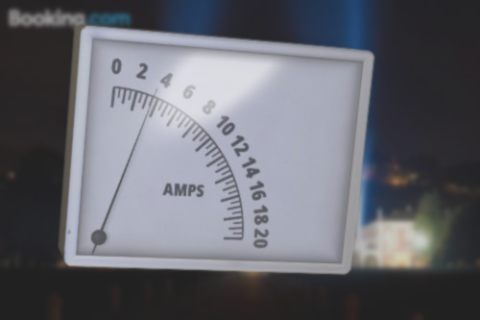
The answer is 3.5 (A)
